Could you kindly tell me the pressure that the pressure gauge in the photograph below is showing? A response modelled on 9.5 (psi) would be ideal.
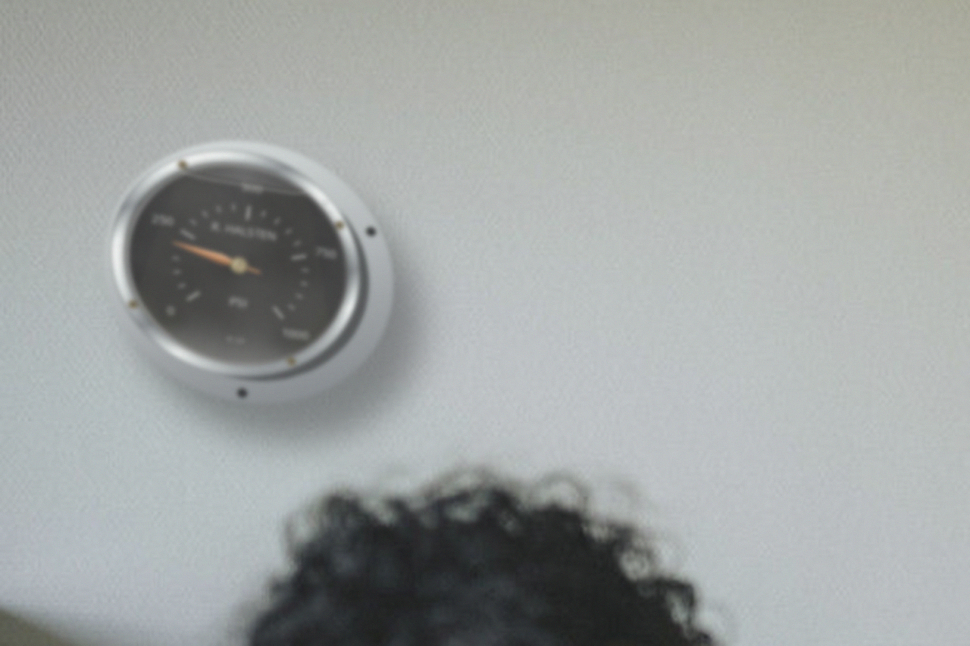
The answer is 200 (psi)
